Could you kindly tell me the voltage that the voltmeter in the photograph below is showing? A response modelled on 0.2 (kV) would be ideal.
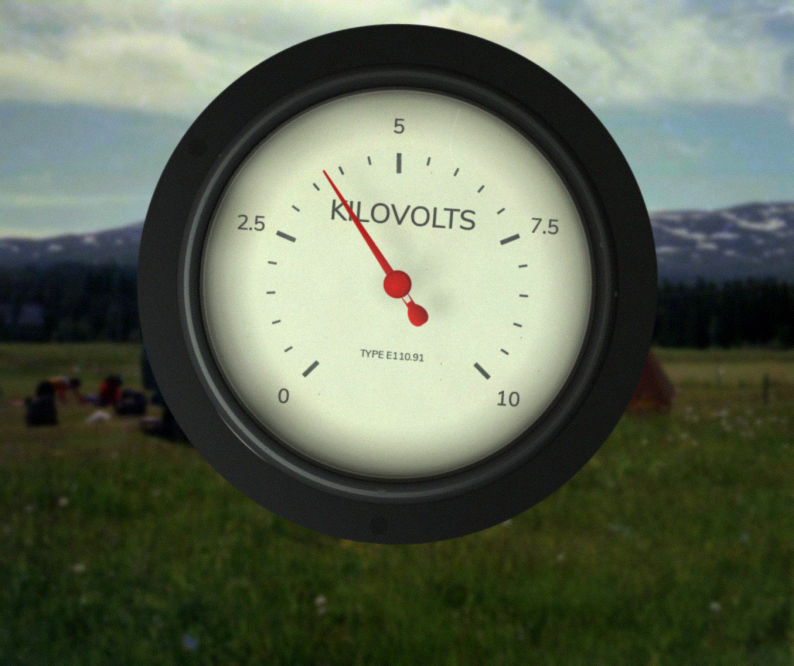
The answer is 3.75 (kV)
